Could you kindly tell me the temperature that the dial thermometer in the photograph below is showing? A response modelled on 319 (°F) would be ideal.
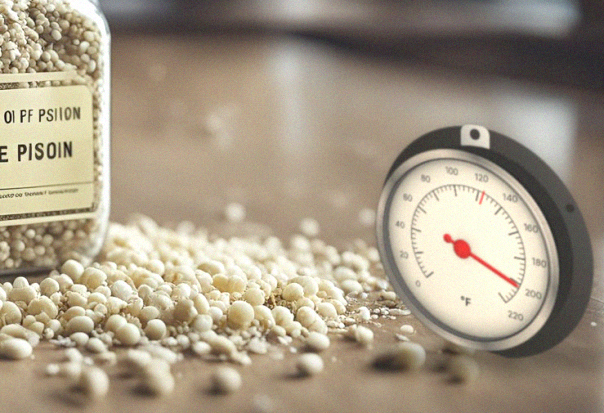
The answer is 200 (°F)
